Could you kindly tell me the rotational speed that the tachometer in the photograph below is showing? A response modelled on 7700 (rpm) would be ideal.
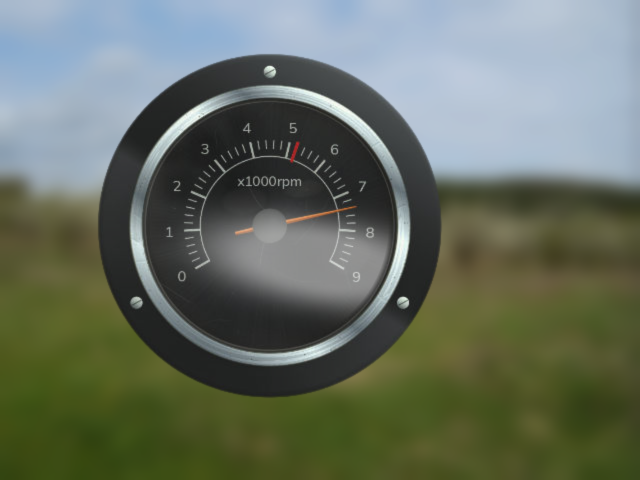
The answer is 7400 (rpm)
